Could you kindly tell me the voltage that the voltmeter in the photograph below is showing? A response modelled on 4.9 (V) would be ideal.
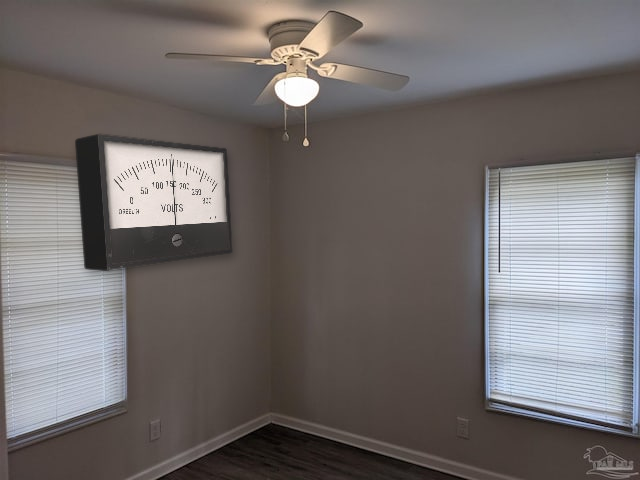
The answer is 150 (V)
